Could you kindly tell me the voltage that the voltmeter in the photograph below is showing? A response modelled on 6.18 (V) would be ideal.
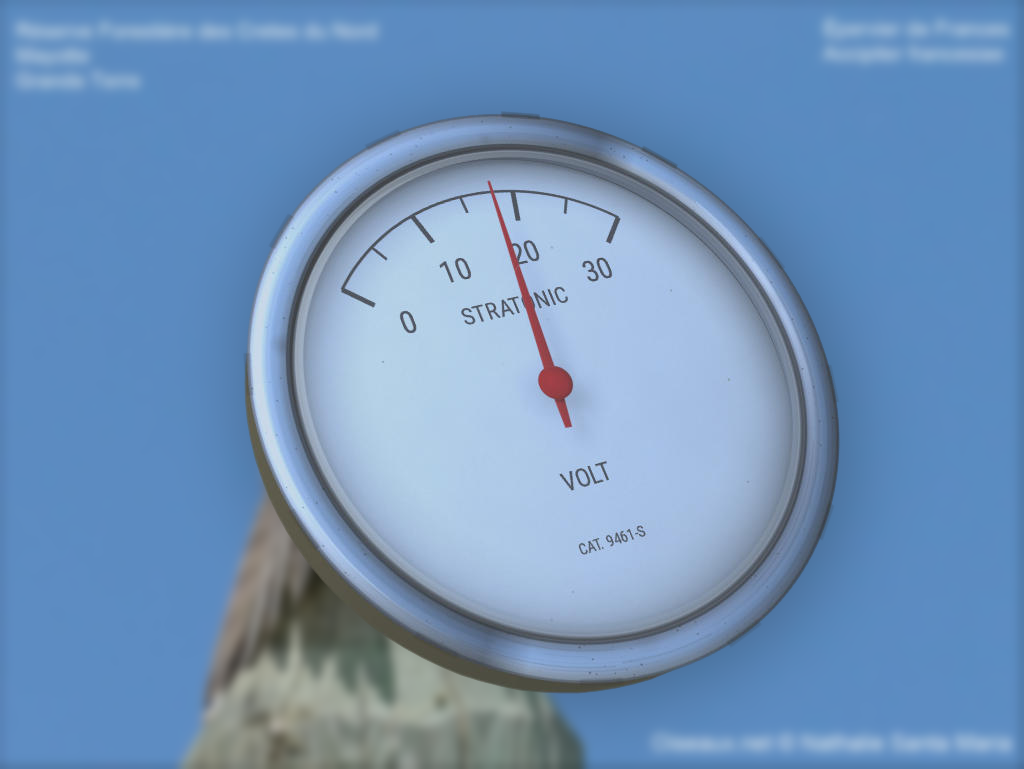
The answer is 17.5 (V)
